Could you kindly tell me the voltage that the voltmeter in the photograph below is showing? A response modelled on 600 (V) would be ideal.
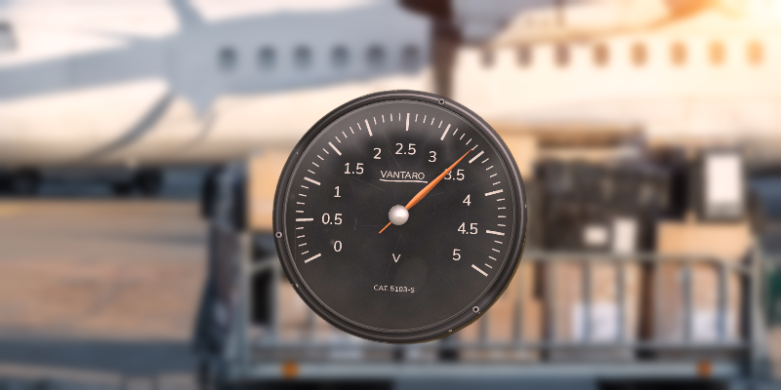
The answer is 3.4 (V)
